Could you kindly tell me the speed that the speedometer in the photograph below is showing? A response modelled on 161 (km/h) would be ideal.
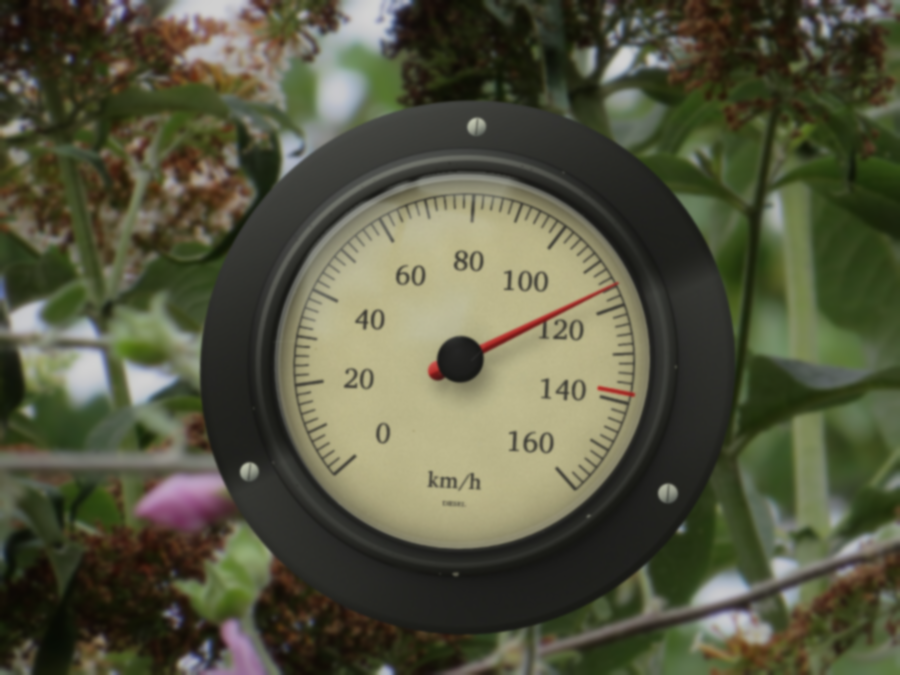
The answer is 116 (km/h)
